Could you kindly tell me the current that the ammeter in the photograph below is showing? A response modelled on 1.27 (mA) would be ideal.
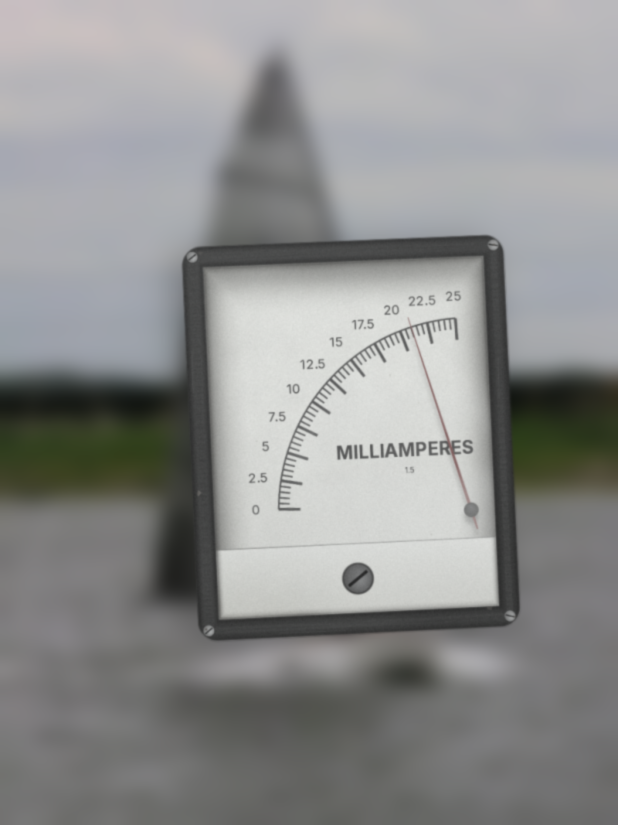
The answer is 21 (mA)
